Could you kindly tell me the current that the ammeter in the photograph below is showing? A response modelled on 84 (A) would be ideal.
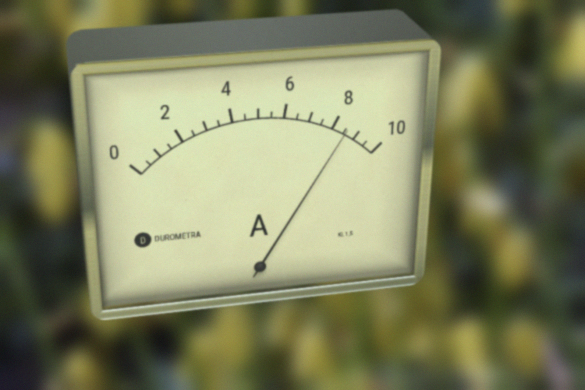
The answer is 8.5 (A)
